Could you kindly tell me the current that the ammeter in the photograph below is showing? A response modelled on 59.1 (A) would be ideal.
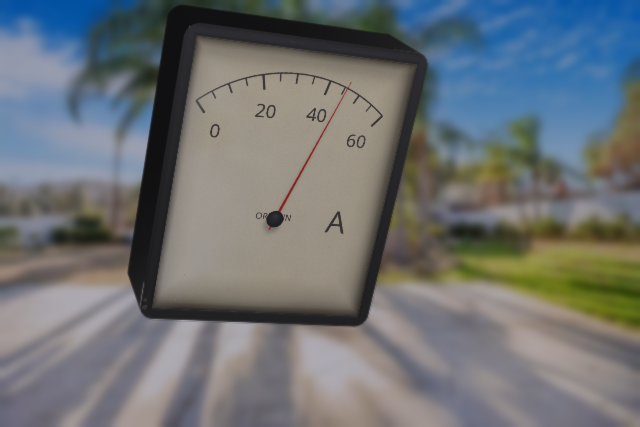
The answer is 45 (A)
